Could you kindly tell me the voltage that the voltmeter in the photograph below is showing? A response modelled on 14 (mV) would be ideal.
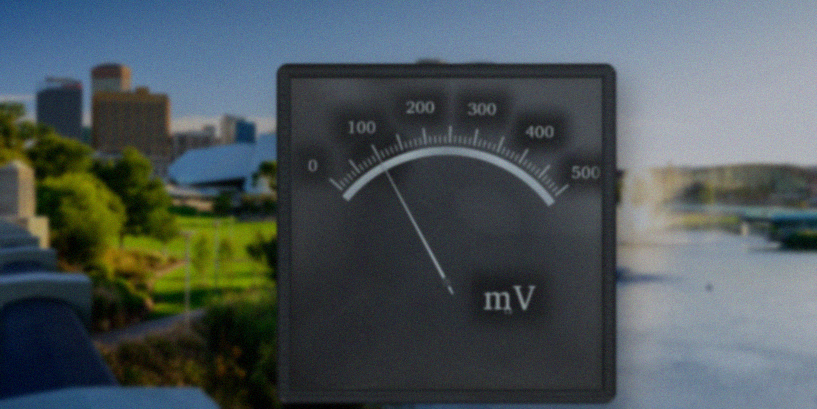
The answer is 100 (mV)
